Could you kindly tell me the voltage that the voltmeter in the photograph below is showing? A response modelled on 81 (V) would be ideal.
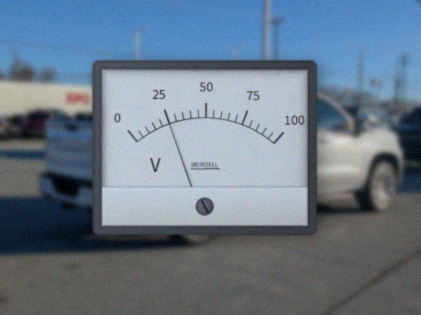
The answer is 25 (V)
